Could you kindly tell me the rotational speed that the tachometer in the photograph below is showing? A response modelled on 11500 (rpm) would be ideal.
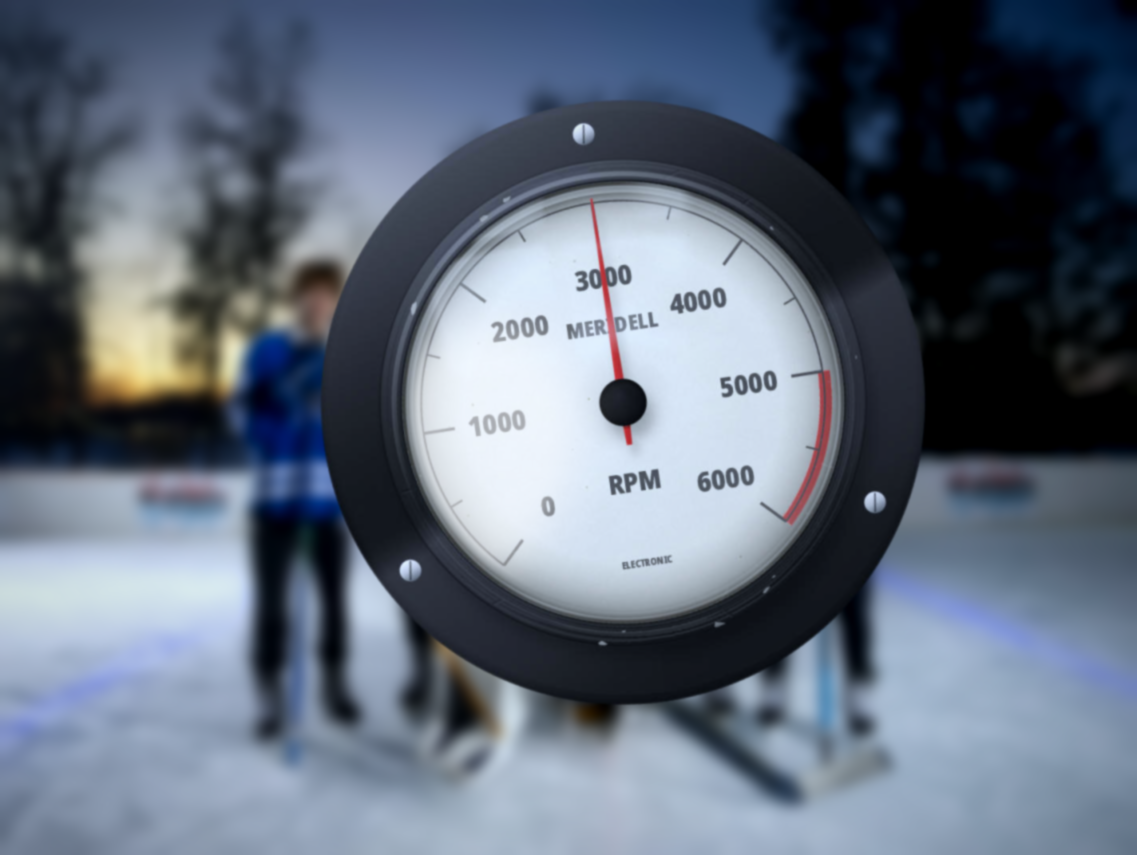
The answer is 3000 (rpm)
